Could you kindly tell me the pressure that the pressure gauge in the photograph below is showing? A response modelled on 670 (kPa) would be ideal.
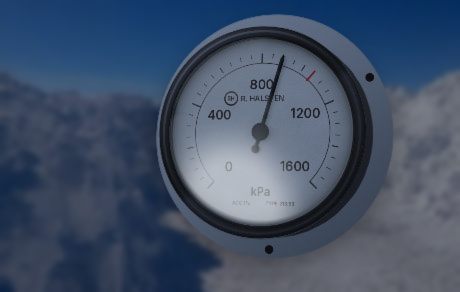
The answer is 900 (kPa)
